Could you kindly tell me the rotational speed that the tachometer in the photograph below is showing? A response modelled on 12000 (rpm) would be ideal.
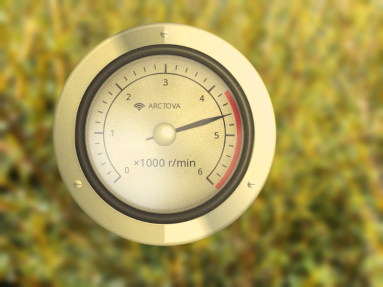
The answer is 4600 (rpm)
